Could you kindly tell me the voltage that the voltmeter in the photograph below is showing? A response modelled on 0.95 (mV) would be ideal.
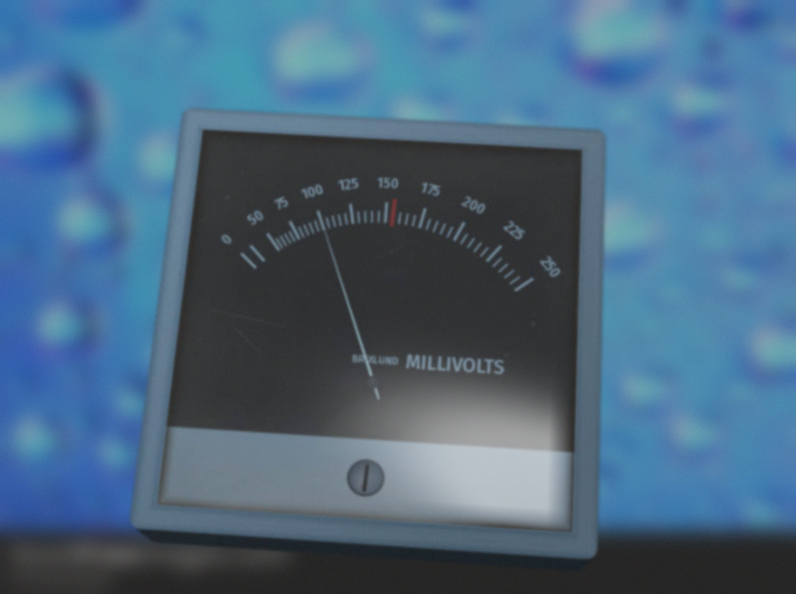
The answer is 100 (mV)
